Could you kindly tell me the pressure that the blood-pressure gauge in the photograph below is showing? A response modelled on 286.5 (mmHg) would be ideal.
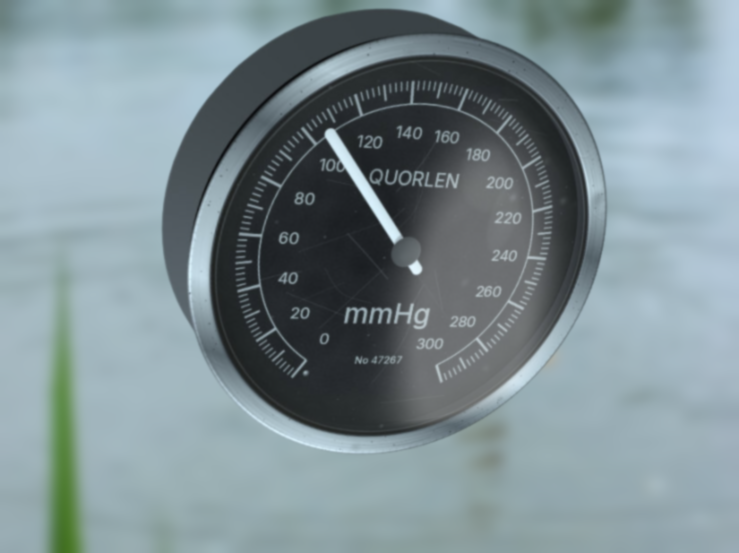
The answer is 106 (mmHg)
